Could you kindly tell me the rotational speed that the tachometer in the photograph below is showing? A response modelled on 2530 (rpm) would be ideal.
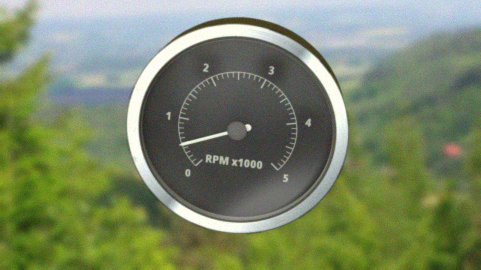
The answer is 500 (rpm)
